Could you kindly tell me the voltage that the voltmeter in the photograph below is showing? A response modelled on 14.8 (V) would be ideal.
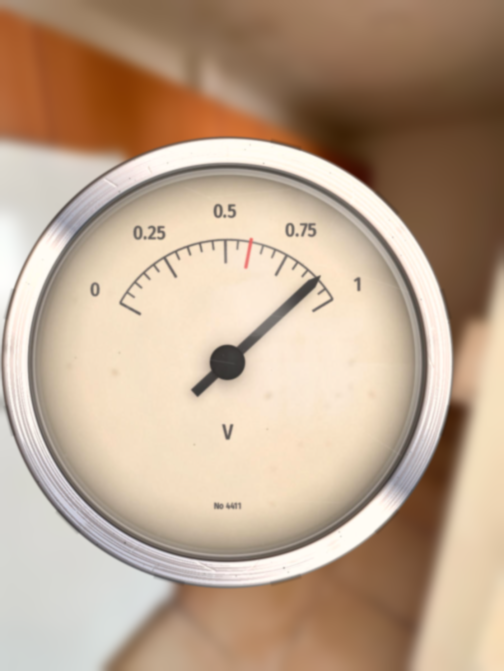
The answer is 0.9 (V)
